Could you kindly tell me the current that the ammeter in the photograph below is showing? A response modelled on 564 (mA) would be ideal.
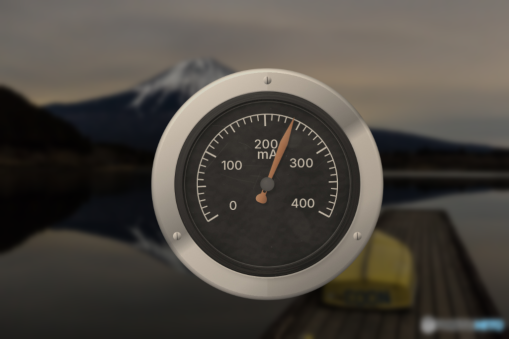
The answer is 240 (mA)
